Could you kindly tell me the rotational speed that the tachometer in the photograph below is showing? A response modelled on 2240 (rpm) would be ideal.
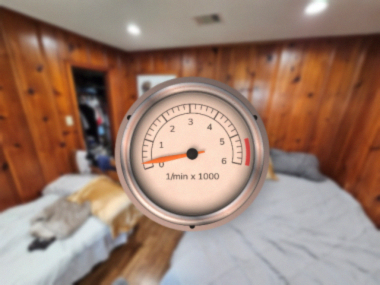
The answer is 200 (rpm)
